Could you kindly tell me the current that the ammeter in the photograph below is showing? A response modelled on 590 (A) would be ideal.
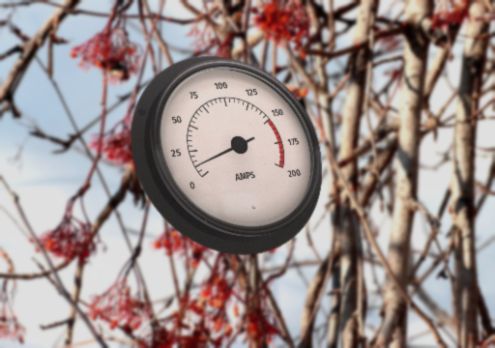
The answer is 10 (A)
